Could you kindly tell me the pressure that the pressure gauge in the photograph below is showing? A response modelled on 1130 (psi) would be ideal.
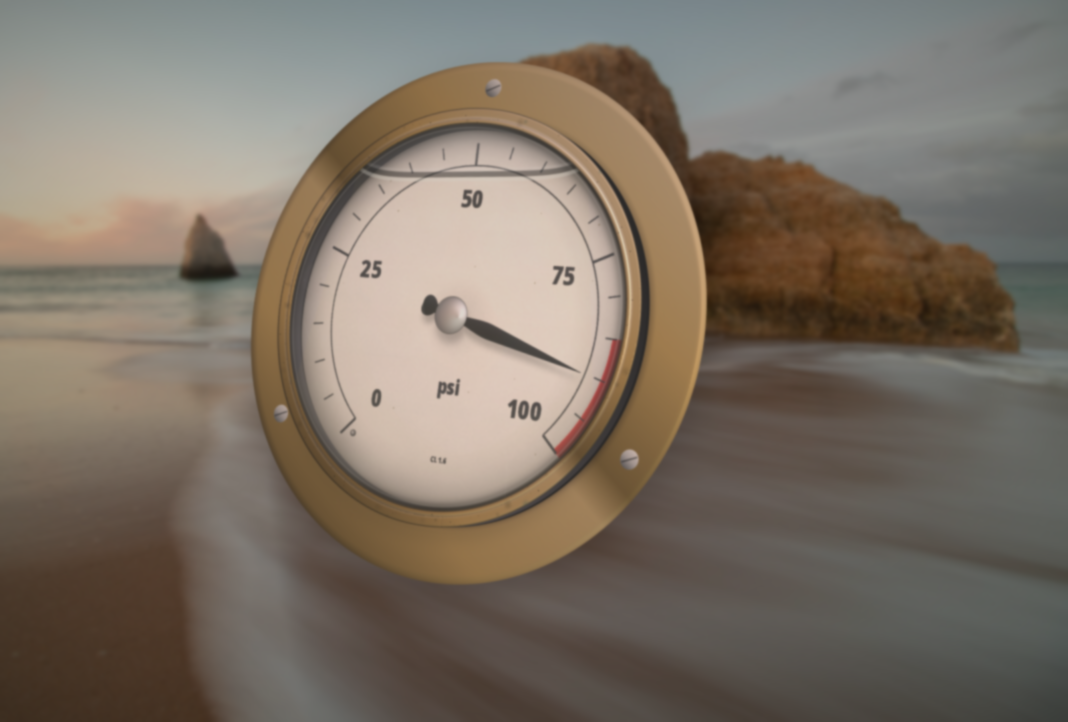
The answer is 90 (psi)
